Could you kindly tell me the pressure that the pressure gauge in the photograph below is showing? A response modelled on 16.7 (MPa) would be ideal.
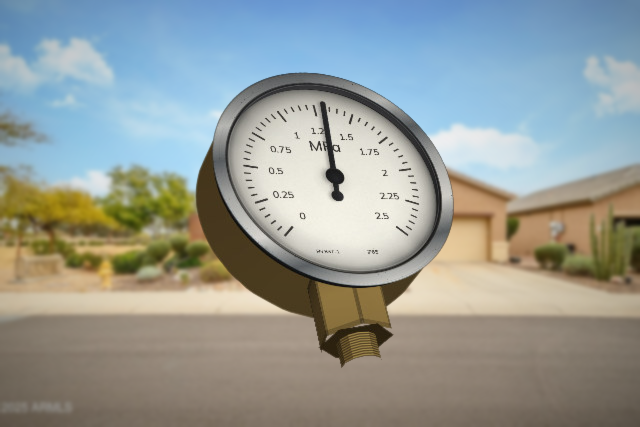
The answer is 1.3 (MPa)
